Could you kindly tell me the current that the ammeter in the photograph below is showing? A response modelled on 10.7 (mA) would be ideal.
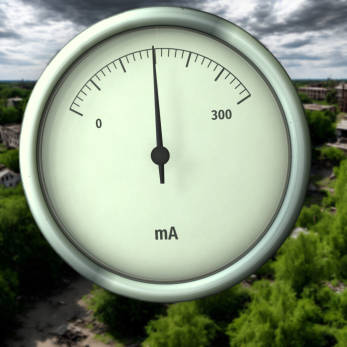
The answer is 150 (mA)
